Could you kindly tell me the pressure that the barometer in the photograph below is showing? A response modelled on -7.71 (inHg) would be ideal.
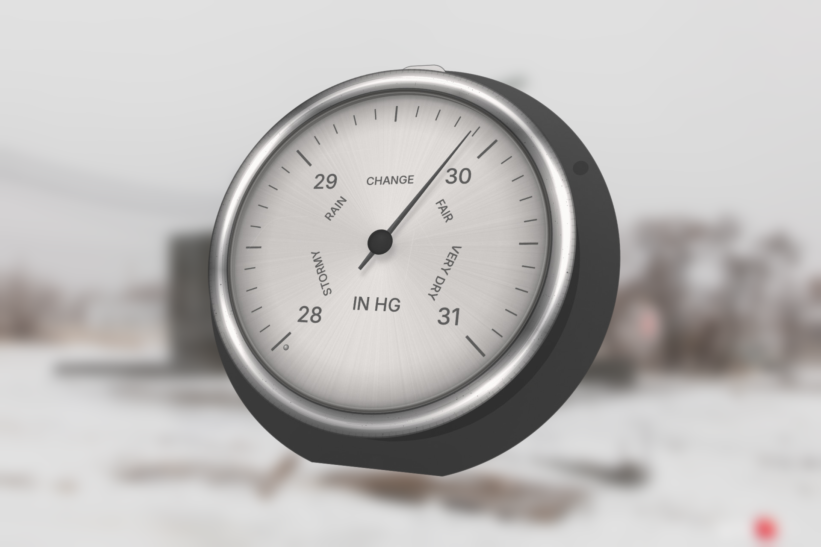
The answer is 29.9 (inHg)
